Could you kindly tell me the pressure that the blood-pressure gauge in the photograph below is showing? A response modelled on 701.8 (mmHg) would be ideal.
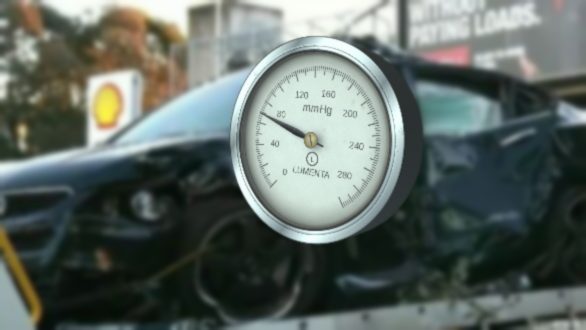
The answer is 70 (mmHg)
